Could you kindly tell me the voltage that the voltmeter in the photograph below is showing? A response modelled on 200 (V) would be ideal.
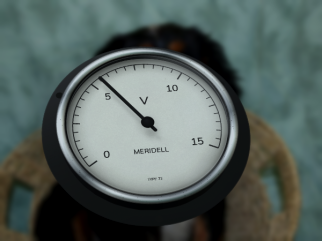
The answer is 5.5 (V)
